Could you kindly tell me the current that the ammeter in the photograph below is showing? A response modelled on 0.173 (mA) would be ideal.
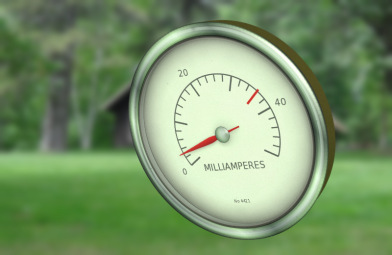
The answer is 3 (mA)
